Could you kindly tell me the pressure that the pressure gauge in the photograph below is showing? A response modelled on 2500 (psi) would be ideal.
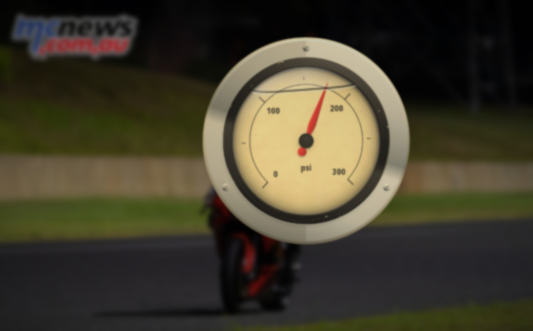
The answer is 175 (psi)
